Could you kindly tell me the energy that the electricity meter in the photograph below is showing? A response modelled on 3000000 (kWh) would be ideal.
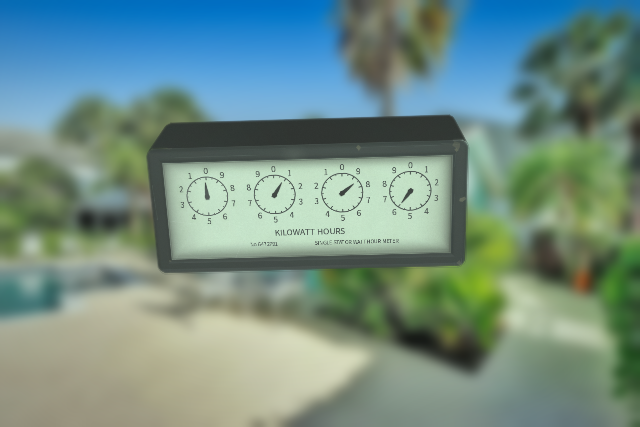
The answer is 86 (kWh)
